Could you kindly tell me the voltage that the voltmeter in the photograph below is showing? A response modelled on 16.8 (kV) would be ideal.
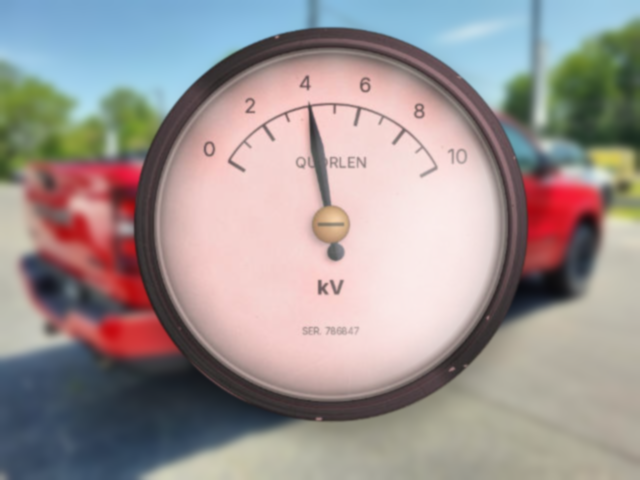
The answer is 4 (kV)
